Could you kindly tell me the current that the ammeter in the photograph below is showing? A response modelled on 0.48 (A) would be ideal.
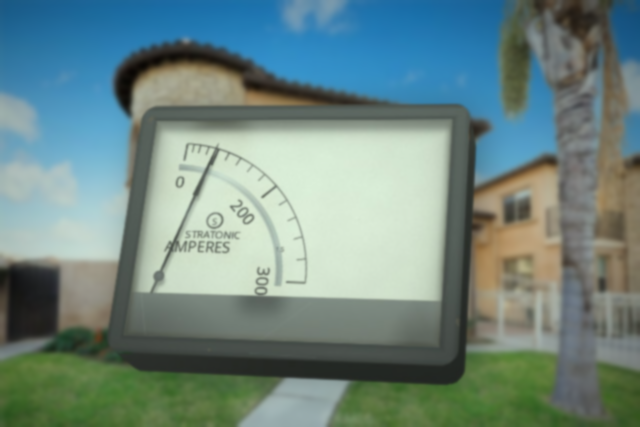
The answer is 100 (A)
